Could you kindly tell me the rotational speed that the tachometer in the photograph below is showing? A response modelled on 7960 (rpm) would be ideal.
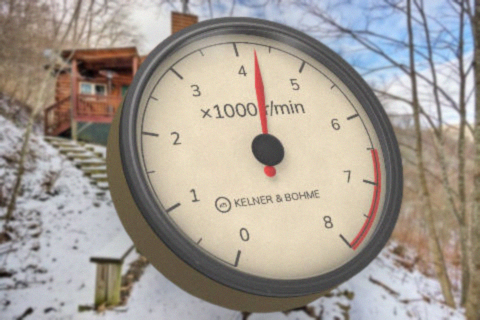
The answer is 4250 (rpm)
